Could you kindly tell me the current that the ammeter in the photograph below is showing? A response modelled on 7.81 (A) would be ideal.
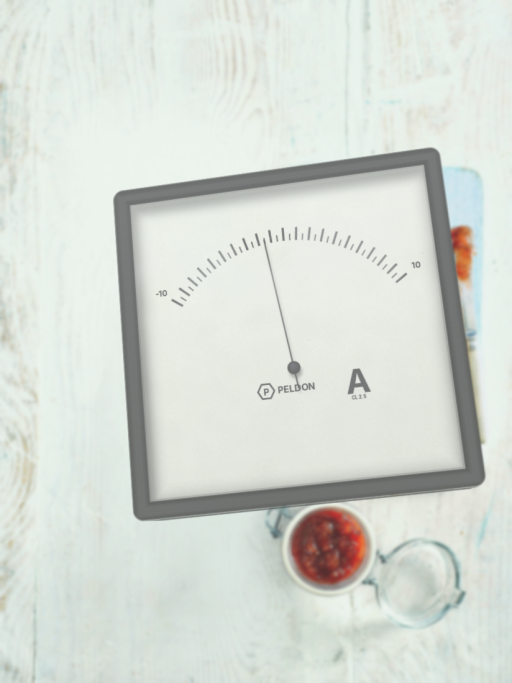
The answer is -1.5 (A)
